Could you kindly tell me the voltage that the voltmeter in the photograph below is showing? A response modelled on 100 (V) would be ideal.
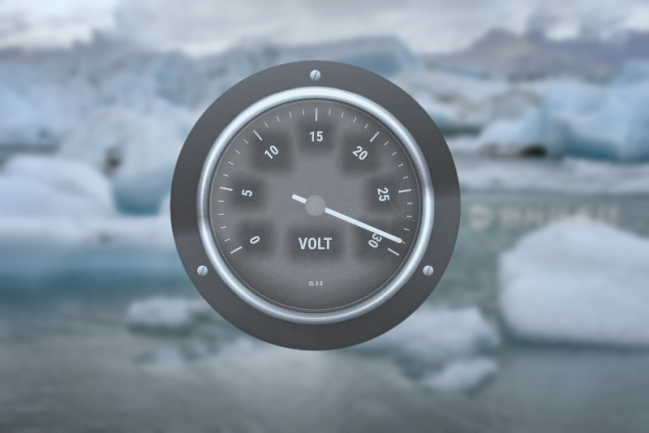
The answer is 29 (V)
